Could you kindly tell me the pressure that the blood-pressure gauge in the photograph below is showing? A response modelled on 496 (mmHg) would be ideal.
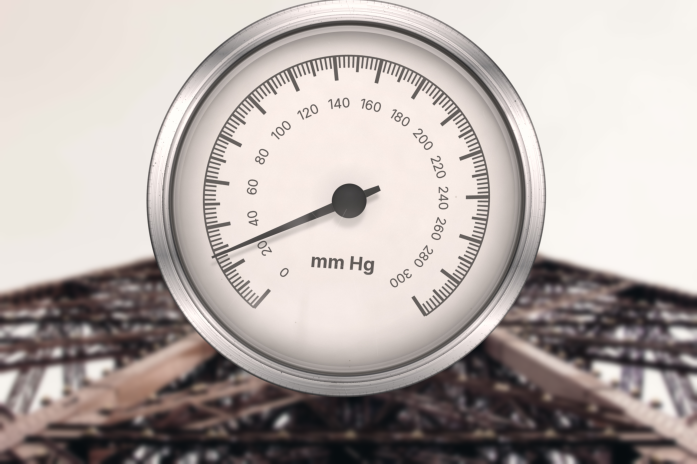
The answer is 28 (mmHg)
